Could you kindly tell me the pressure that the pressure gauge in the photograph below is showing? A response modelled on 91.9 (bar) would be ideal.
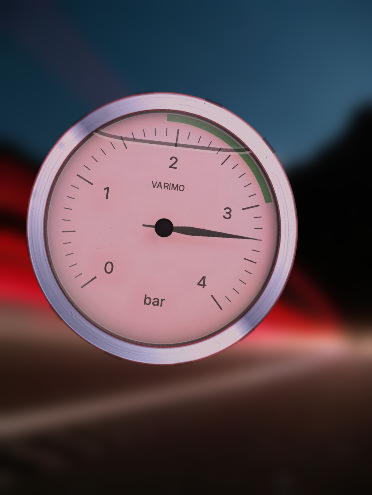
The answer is 3.3 (bar)
